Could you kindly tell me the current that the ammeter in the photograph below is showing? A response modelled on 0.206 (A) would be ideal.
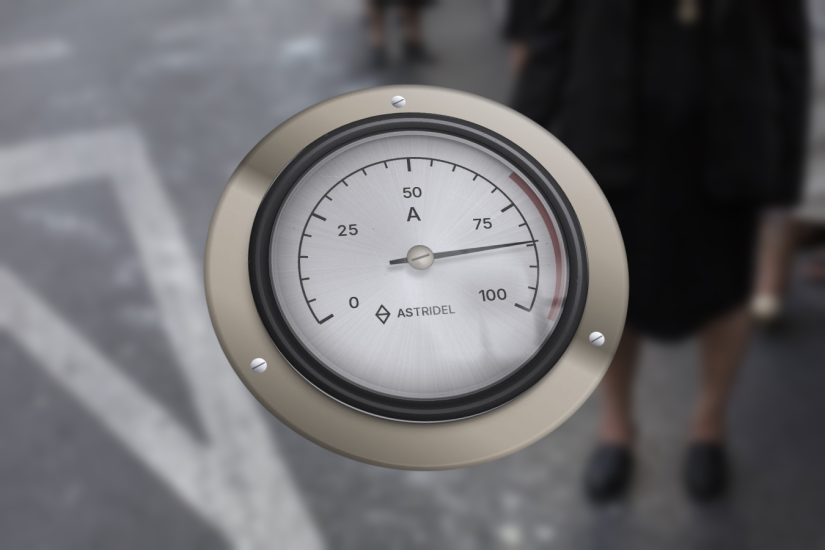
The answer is 85 (A)
